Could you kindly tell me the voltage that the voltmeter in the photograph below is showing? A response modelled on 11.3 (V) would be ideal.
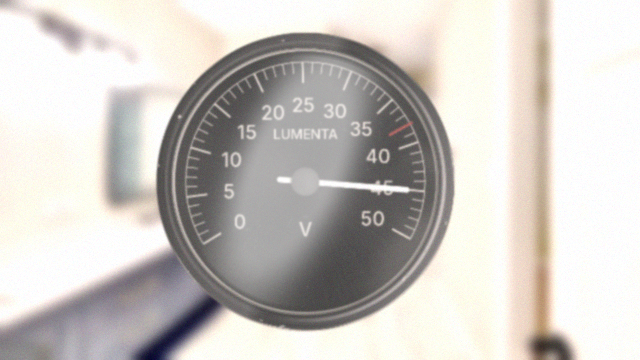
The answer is 45 (V)
